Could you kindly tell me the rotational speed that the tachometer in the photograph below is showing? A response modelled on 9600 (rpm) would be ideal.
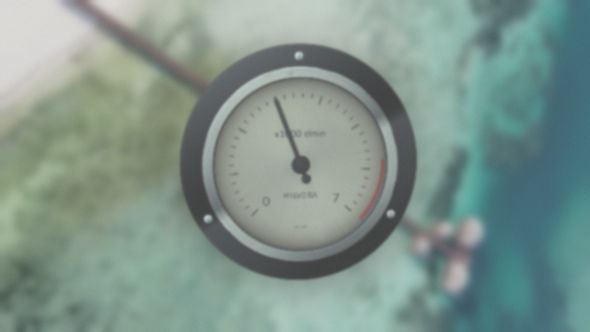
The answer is 3000 (rpm)
